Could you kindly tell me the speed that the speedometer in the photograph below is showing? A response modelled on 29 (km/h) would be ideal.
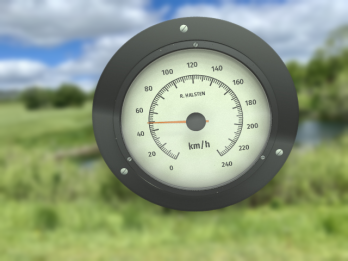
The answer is 50 (km/h)
